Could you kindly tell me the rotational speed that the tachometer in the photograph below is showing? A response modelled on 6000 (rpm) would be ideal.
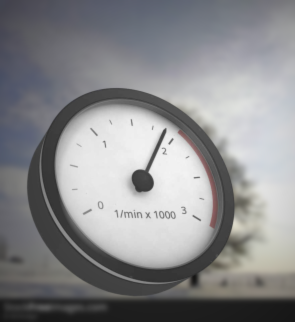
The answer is 1875 (rpm)
